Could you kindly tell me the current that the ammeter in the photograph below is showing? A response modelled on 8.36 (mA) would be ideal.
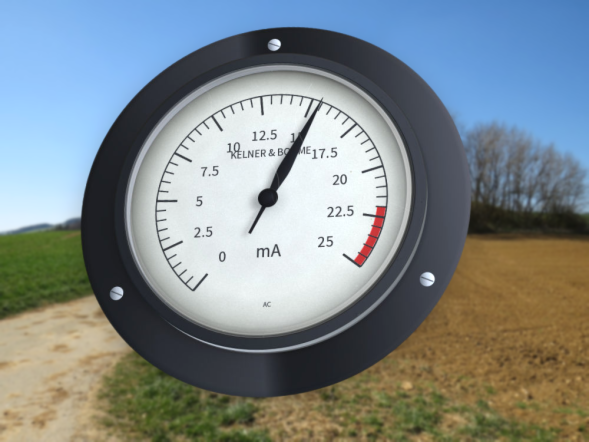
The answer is 15.5 (mA)
